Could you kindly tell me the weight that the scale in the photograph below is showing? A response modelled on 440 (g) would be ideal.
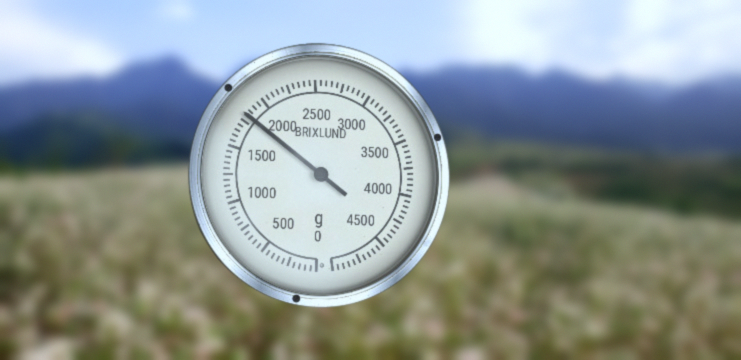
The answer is 1800 (g)
